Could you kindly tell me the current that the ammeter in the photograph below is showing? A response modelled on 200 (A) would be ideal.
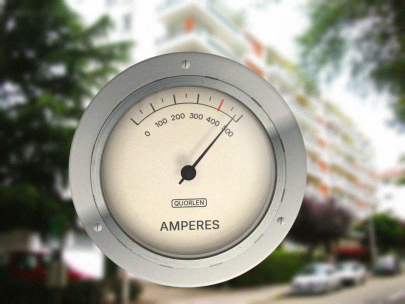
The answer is 475 (A)
